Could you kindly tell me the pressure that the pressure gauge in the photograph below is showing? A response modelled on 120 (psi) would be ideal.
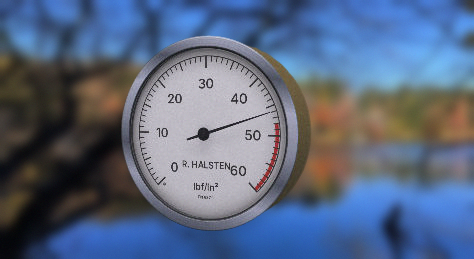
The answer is 46 (psi)
